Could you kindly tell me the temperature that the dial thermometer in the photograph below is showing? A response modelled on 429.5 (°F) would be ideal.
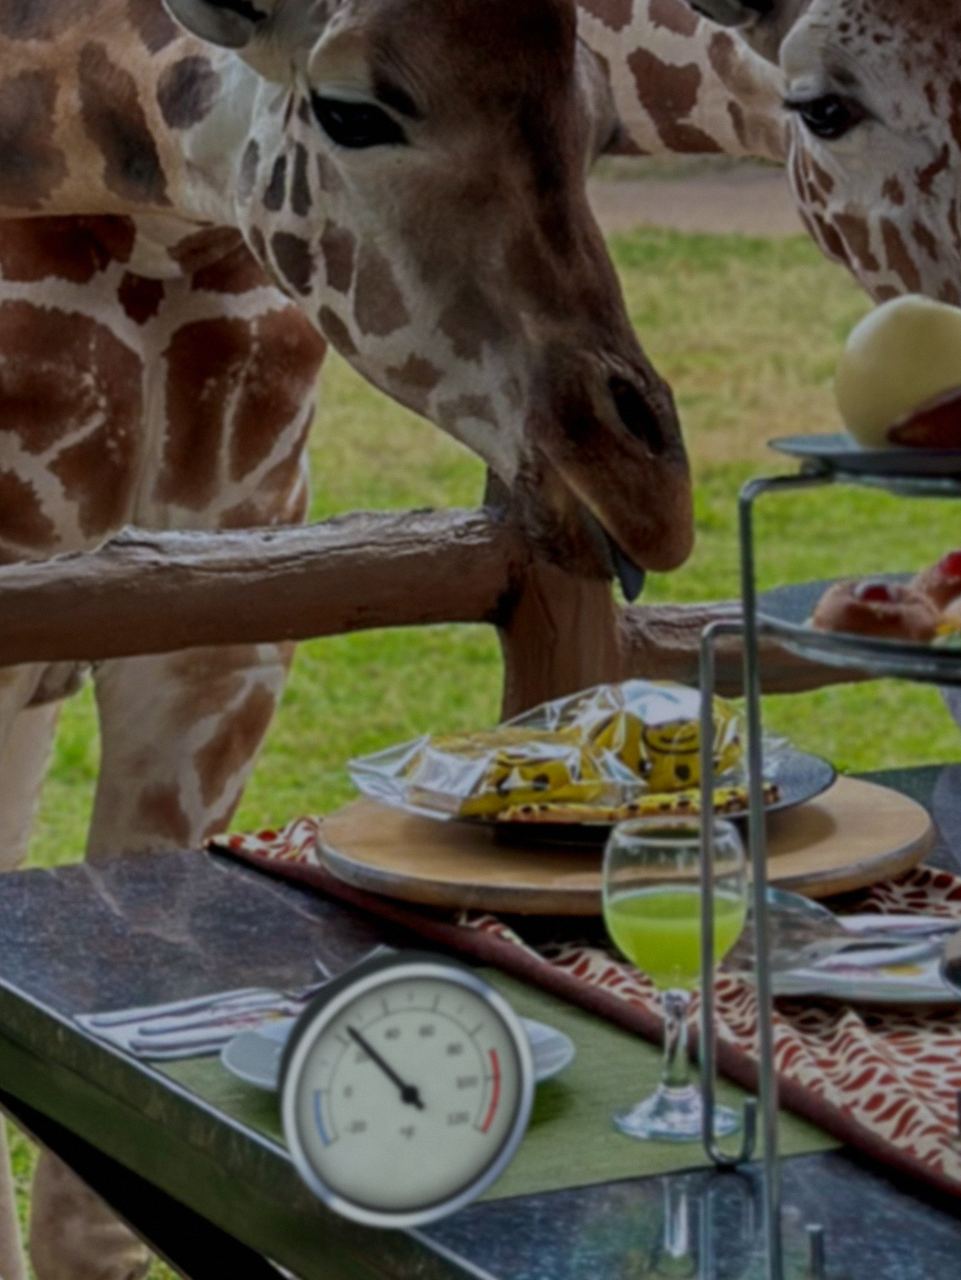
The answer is 25 (°F)
